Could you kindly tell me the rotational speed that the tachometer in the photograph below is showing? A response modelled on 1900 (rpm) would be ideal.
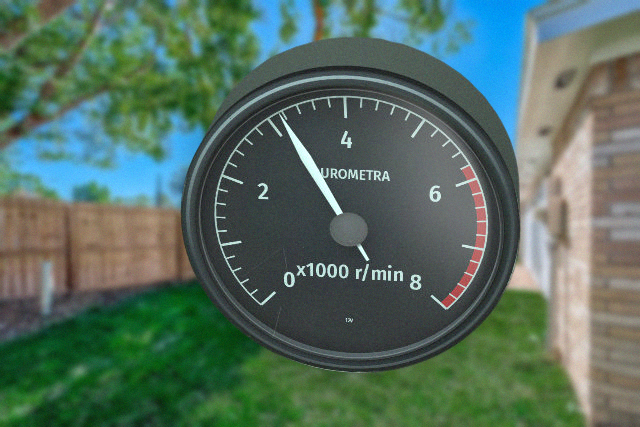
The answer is 3200 (rpm)
